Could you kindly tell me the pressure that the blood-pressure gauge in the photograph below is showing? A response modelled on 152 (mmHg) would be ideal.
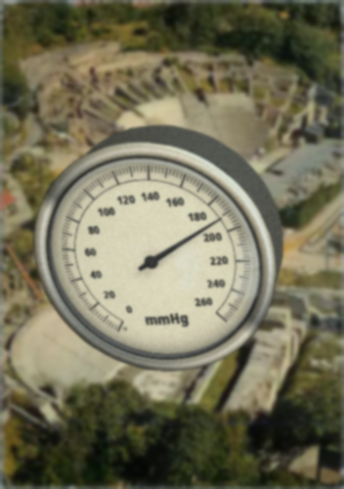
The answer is 190 (mmHg)
